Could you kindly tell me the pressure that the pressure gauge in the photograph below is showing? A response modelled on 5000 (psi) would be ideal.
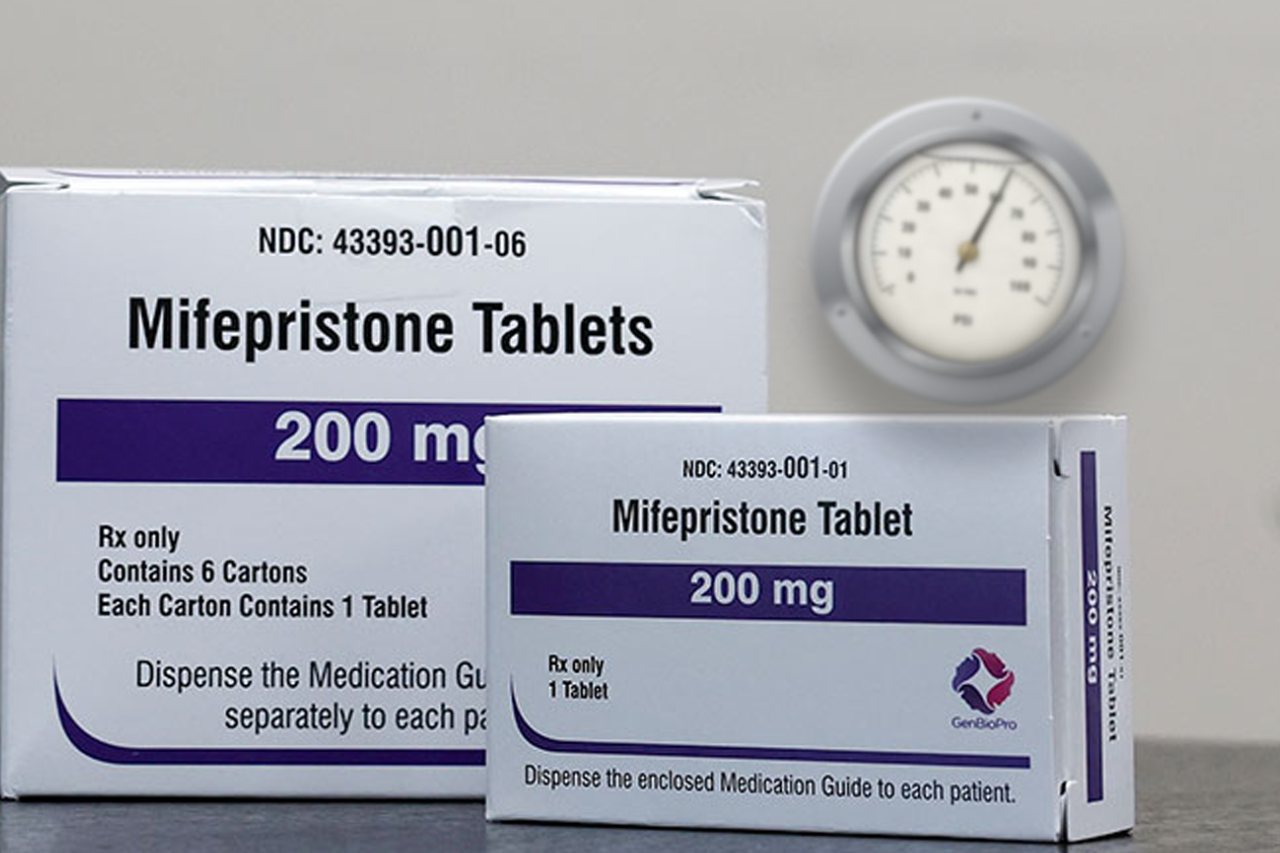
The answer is 60 (psi)
